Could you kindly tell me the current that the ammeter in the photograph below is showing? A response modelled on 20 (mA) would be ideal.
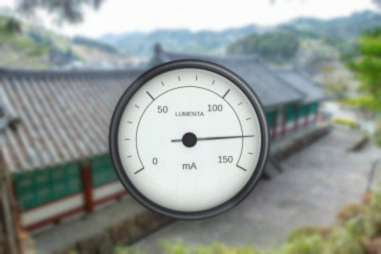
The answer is 130 (mA)
